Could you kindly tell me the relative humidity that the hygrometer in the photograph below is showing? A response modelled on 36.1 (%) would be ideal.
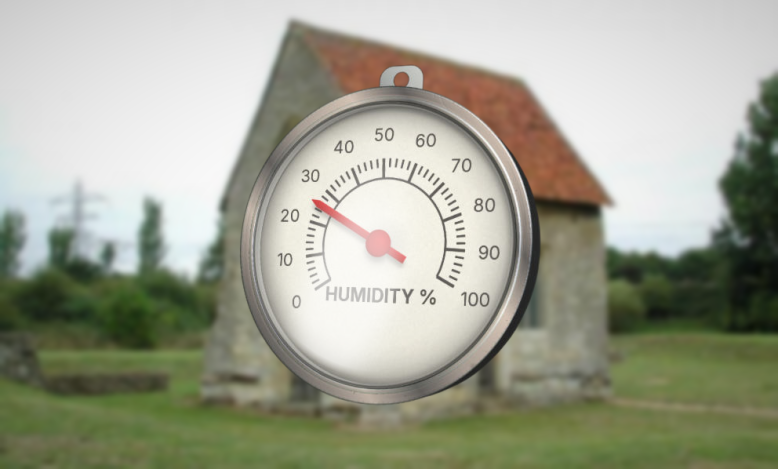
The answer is 26 (%)
